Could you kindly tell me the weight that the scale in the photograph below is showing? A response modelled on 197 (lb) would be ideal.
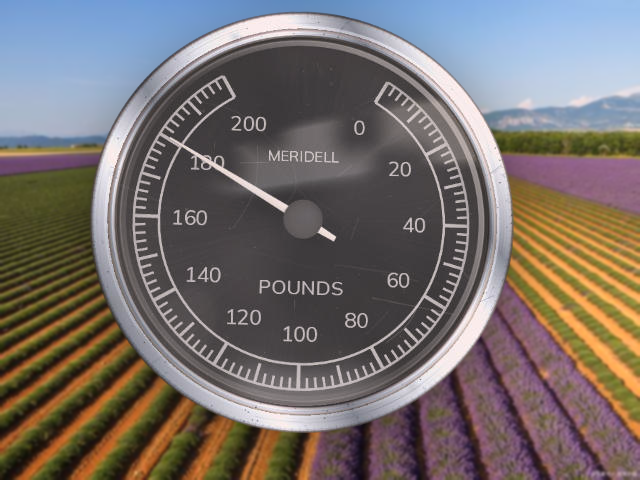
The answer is 180 (lb)
